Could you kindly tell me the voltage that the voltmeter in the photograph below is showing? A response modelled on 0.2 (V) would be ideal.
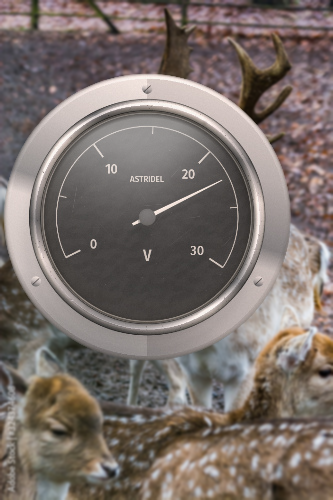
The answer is 22.5 (V)
